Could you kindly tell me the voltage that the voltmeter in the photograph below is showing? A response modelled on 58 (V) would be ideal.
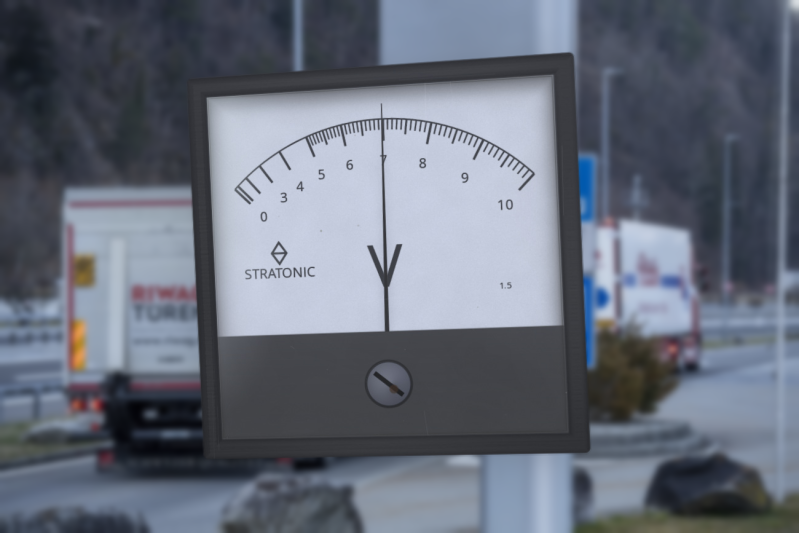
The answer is 7 (V)
